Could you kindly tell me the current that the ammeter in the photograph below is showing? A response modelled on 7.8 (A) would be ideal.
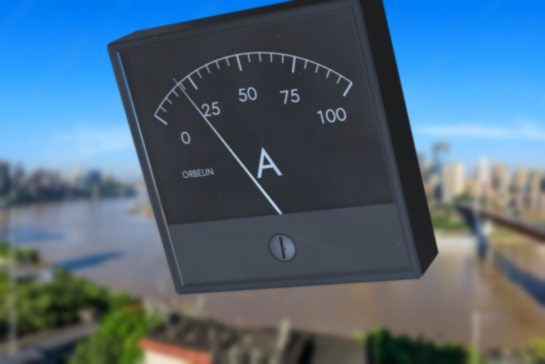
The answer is 20 (A)
